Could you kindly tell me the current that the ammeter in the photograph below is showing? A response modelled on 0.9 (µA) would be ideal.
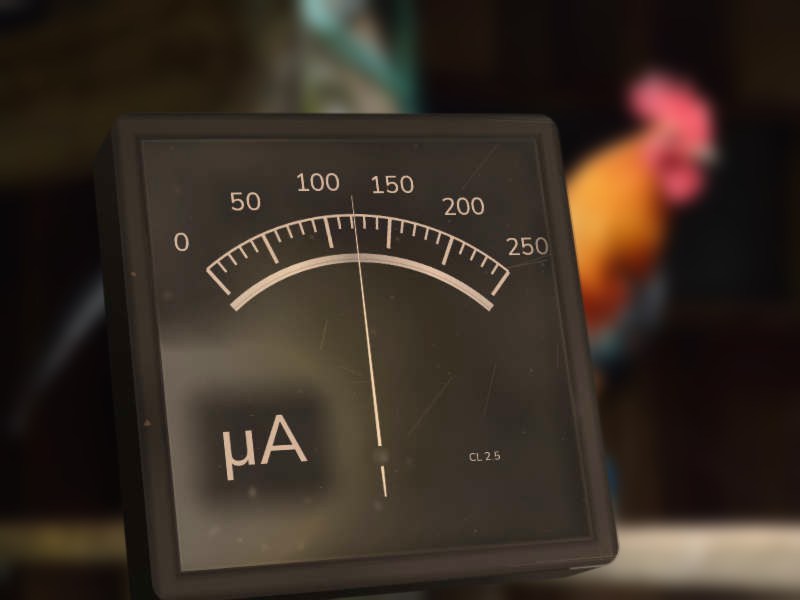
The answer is 120 (µA)
